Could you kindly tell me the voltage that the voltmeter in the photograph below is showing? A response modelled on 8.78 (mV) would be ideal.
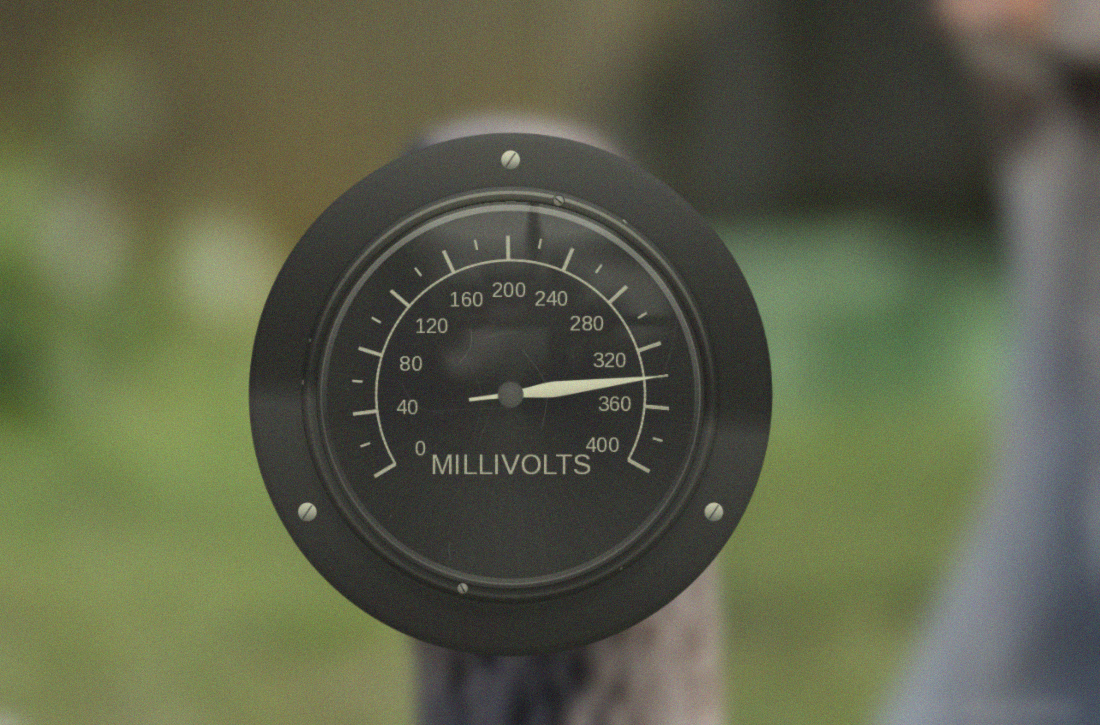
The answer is 340 (mV)
